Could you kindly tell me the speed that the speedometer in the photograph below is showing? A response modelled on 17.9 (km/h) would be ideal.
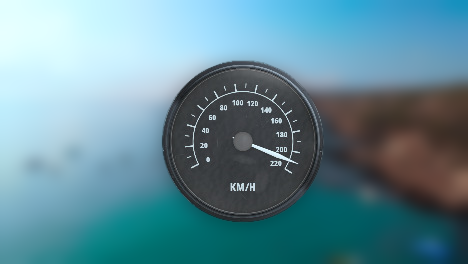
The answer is 210 (km/h)
